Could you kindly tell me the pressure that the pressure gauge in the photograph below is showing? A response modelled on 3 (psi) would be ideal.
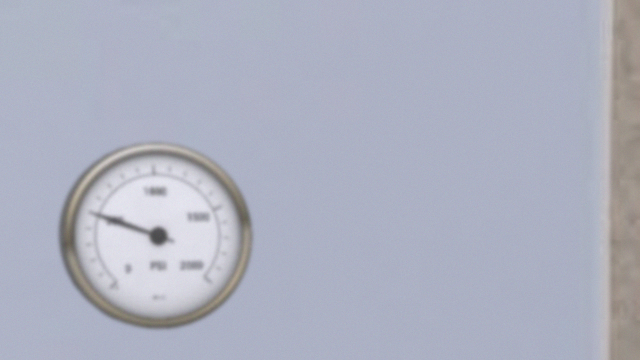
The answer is 500 (psi)
